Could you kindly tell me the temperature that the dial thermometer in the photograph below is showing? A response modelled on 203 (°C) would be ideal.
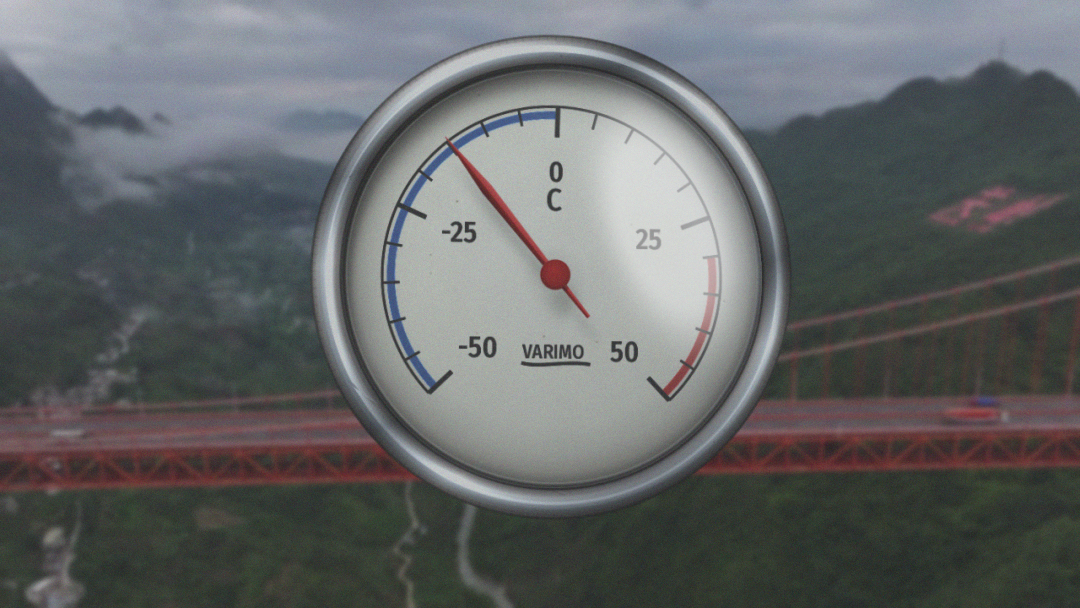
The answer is -15 (°C)
